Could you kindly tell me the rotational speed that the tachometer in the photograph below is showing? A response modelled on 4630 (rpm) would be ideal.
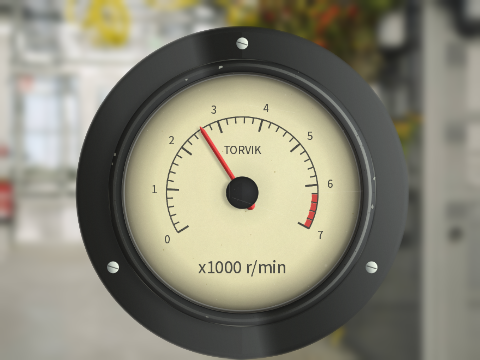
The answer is 2600 (rpm)
